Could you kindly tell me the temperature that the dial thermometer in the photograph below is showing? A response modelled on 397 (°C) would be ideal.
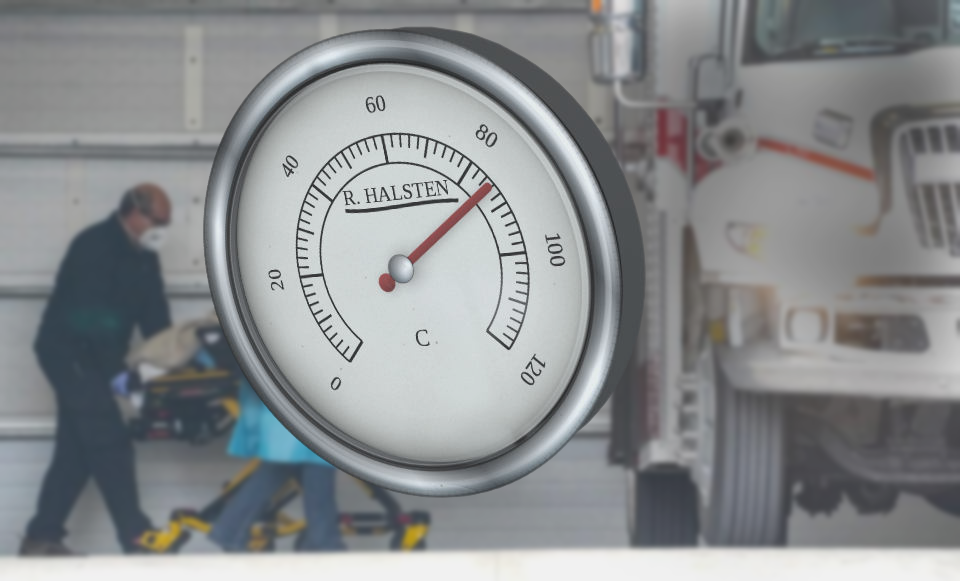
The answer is 86 (°C)
